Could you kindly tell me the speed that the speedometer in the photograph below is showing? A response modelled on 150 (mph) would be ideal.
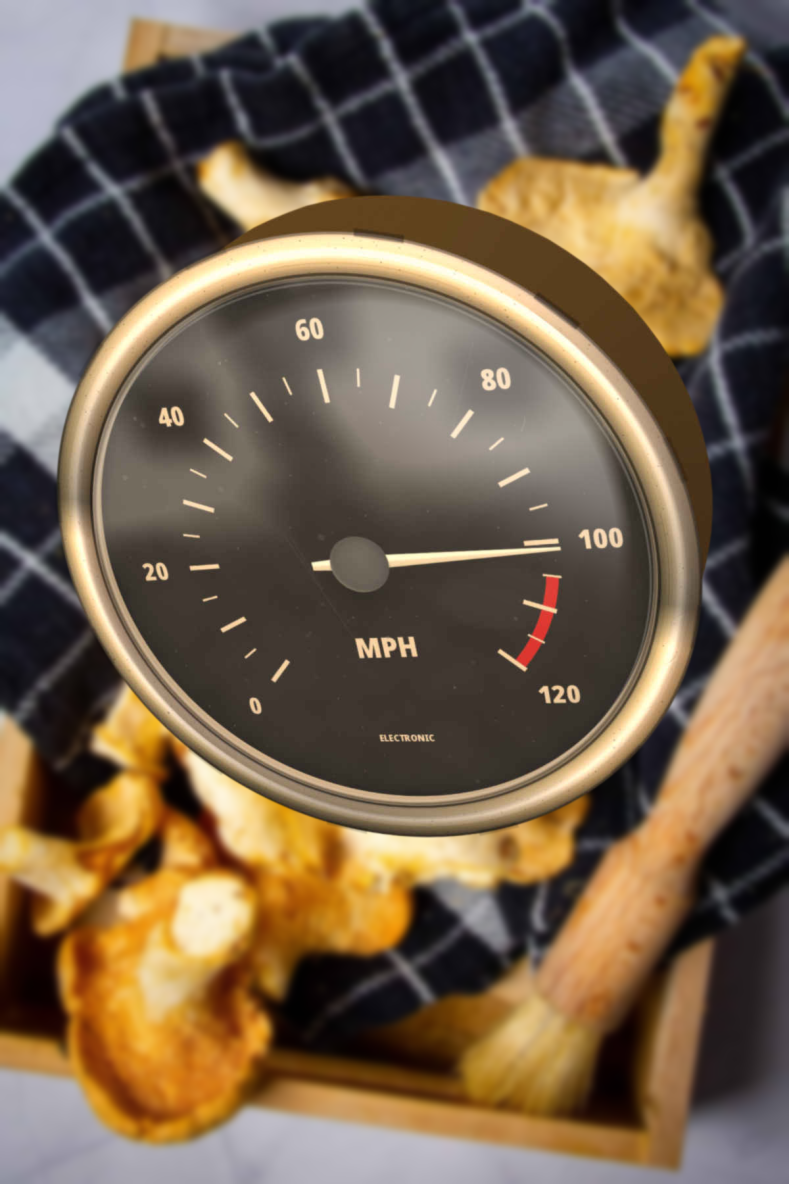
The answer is 100 (mph)
